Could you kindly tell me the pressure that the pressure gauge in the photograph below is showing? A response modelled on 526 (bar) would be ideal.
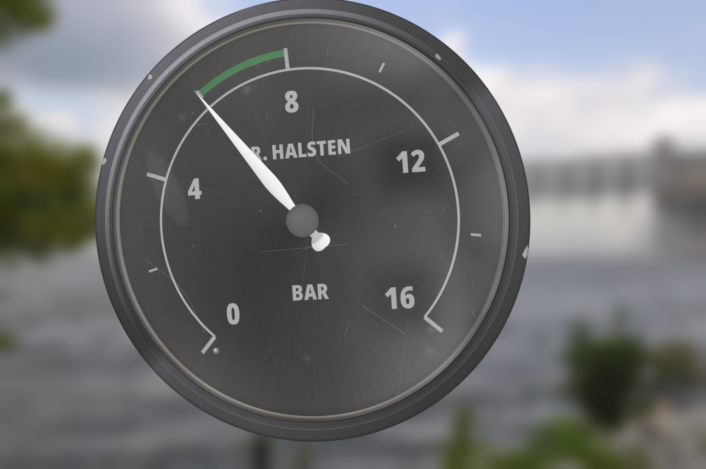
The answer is 6 (bar)
